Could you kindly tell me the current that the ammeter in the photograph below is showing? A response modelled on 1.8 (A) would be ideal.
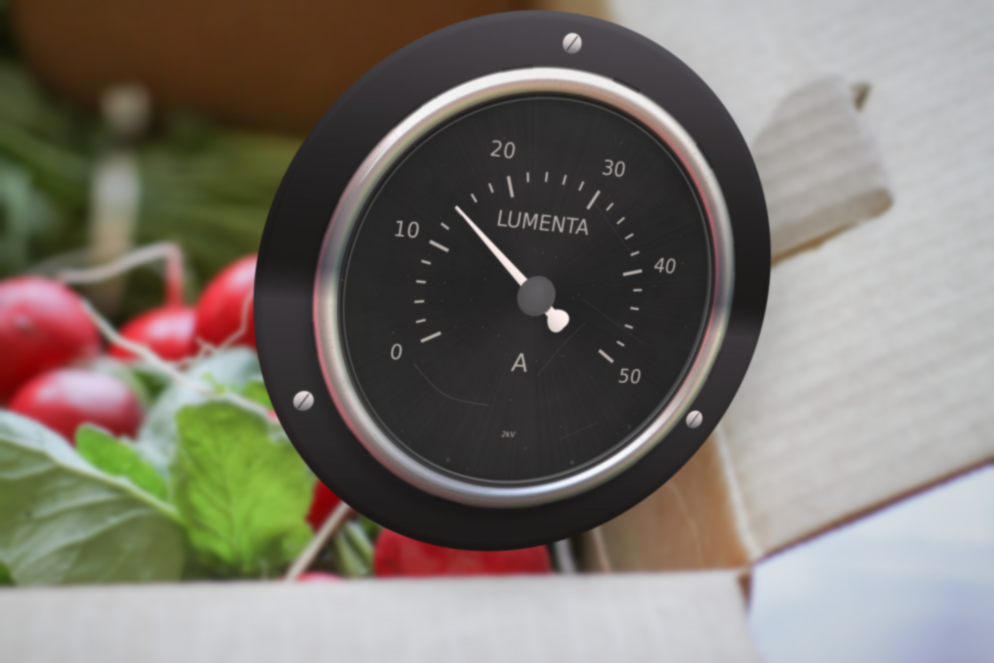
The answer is 14 (A)
